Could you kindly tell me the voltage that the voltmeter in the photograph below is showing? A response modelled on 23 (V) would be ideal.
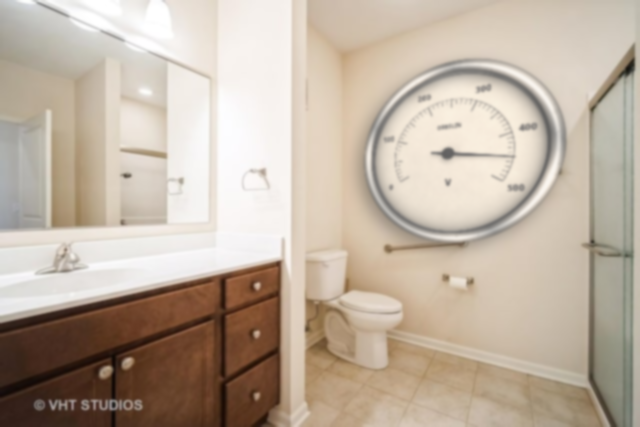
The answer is 450 (V)
